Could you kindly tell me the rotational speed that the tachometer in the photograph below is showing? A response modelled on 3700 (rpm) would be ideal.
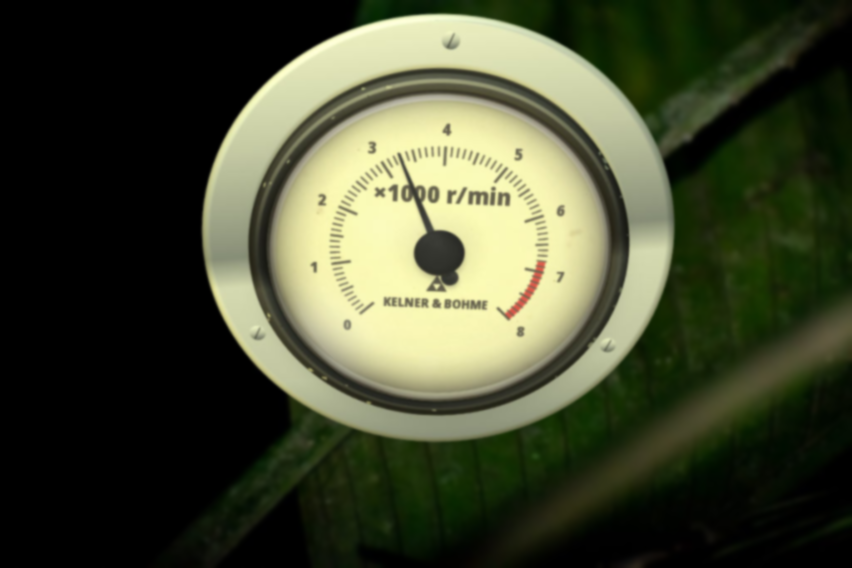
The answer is 3300 (rpm)
